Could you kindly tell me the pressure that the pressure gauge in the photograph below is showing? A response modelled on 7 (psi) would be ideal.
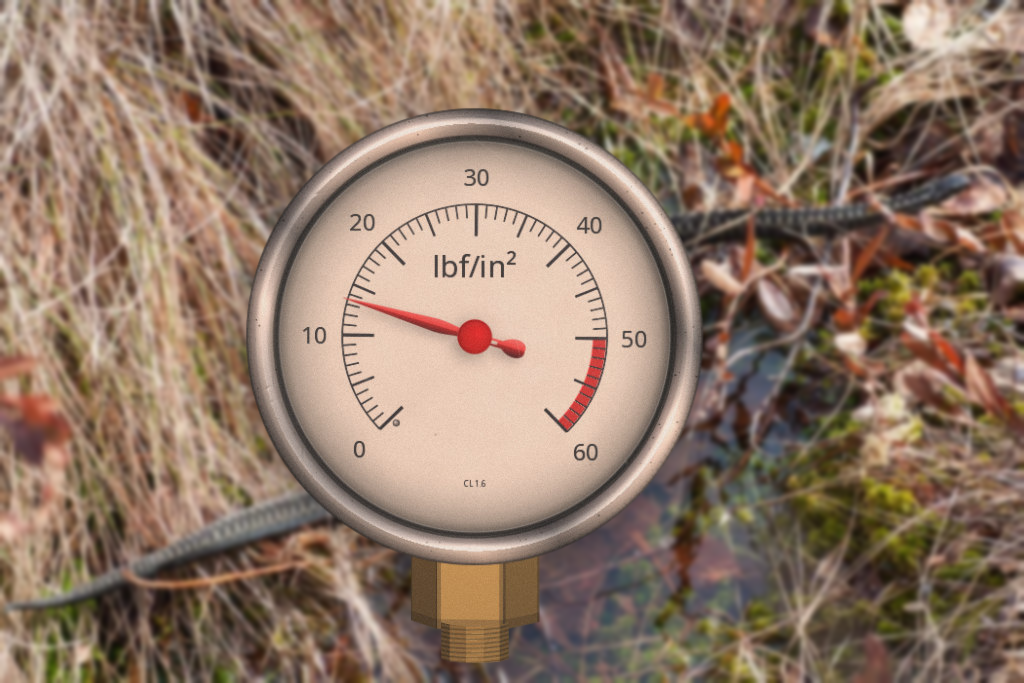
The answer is 13.5 (psi)
